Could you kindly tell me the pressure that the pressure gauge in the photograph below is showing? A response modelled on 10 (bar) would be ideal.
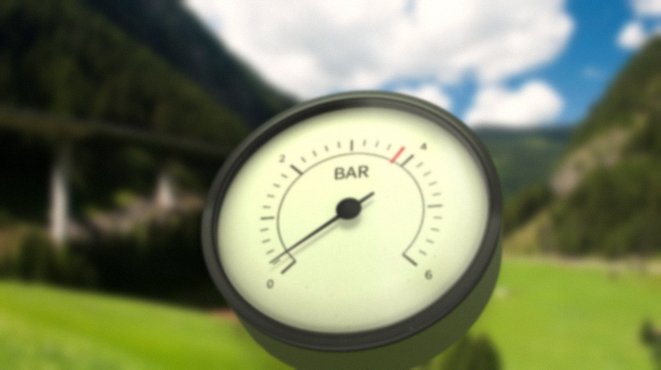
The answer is 0.2 (bar)
